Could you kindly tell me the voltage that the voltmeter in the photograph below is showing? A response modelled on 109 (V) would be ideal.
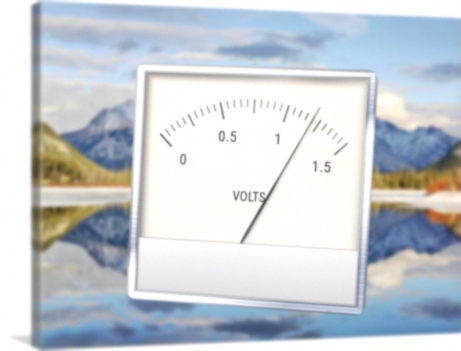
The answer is 1.2 (V)
